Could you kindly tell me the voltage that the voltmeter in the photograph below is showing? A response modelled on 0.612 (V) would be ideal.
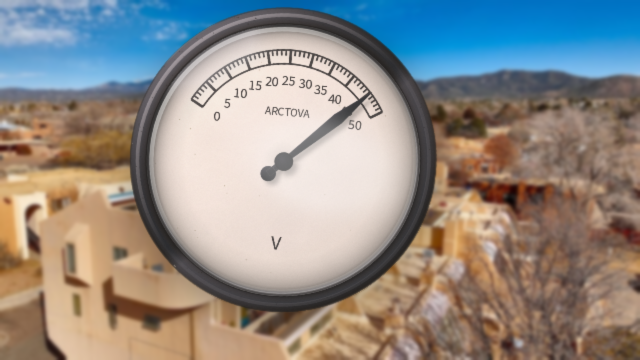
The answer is 45 (V)
